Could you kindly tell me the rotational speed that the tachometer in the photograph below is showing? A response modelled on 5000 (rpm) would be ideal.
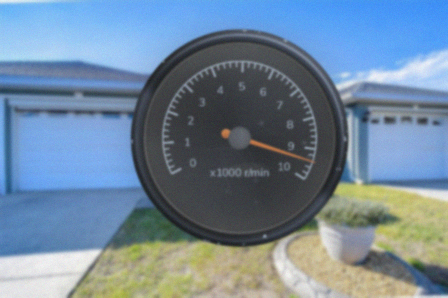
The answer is 9400 (rpm)
